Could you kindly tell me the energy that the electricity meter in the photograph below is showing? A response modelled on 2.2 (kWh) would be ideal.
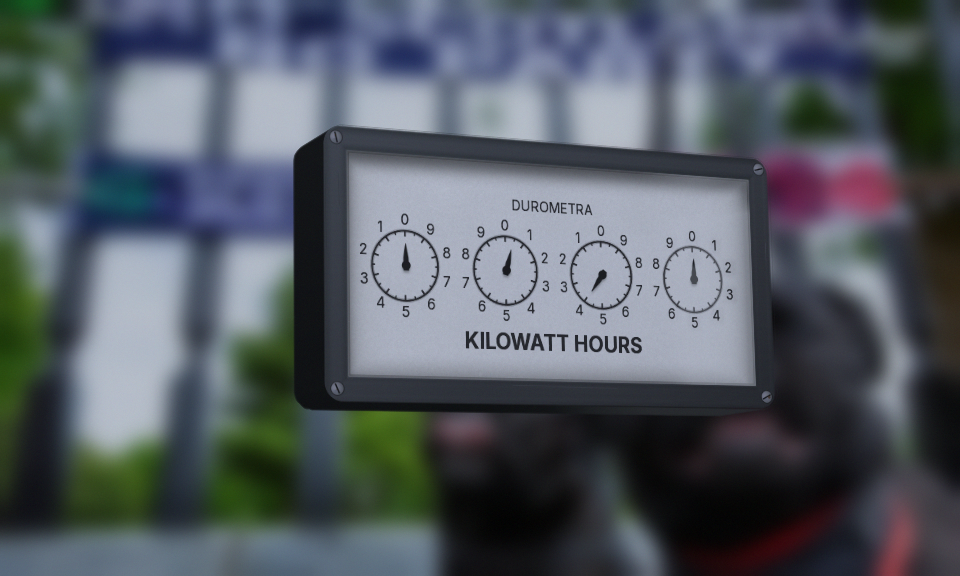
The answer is 40 (kWh)
